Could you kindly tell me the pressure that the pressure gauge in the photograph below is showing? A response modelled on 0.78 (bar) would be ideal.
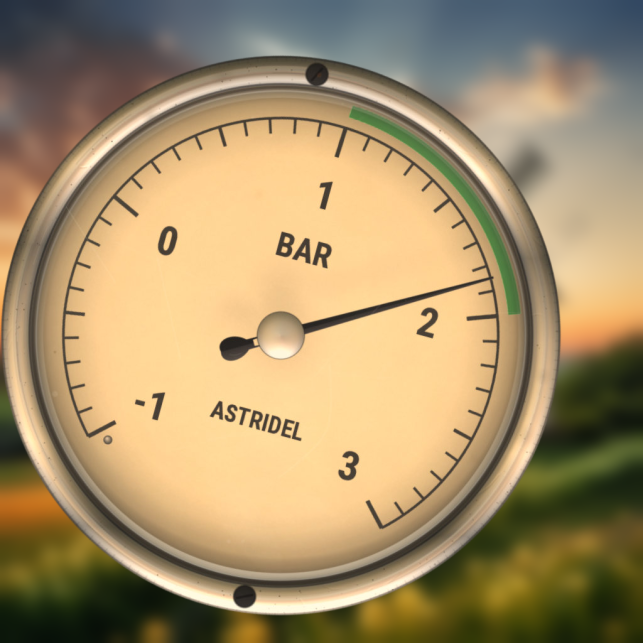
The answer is 1.85 (bar)
